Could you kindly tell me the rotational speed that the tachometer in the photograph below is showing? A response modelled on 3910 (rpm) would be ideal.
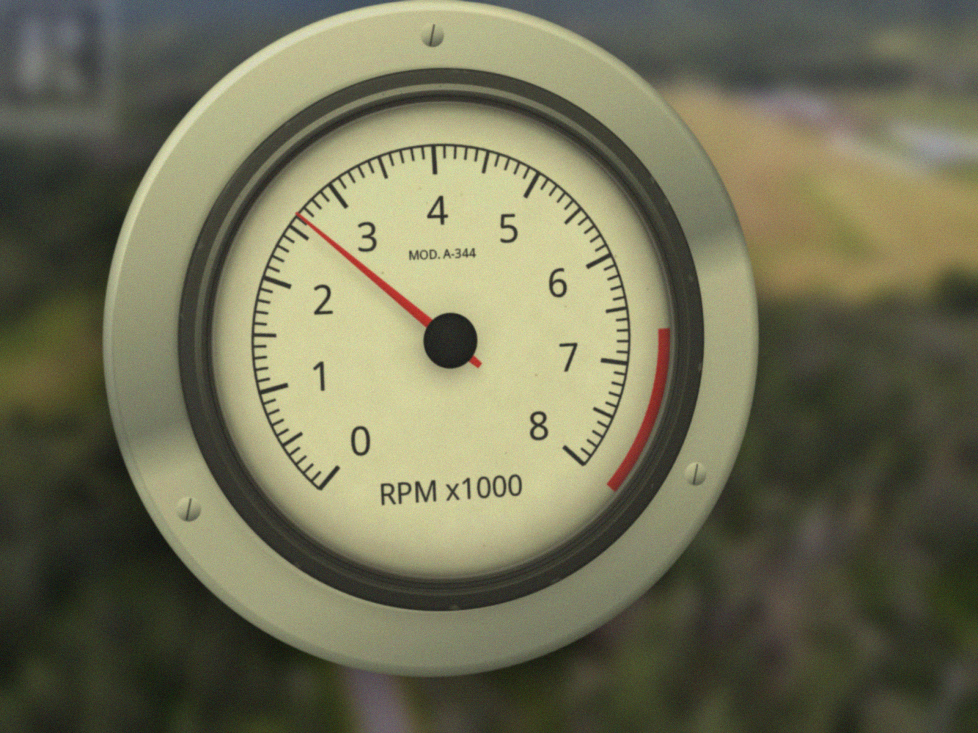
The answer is 2600 (rpm)
